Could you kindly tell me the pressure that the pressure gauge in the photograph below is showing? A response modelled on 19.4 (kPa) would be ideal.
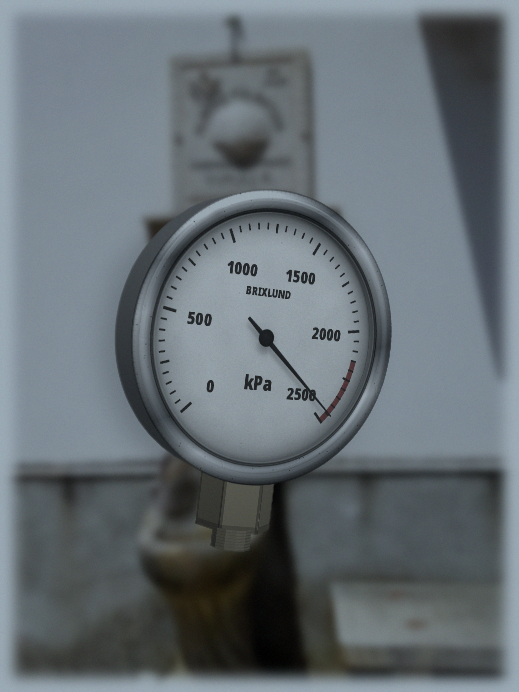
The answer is 2450 (kPa)
